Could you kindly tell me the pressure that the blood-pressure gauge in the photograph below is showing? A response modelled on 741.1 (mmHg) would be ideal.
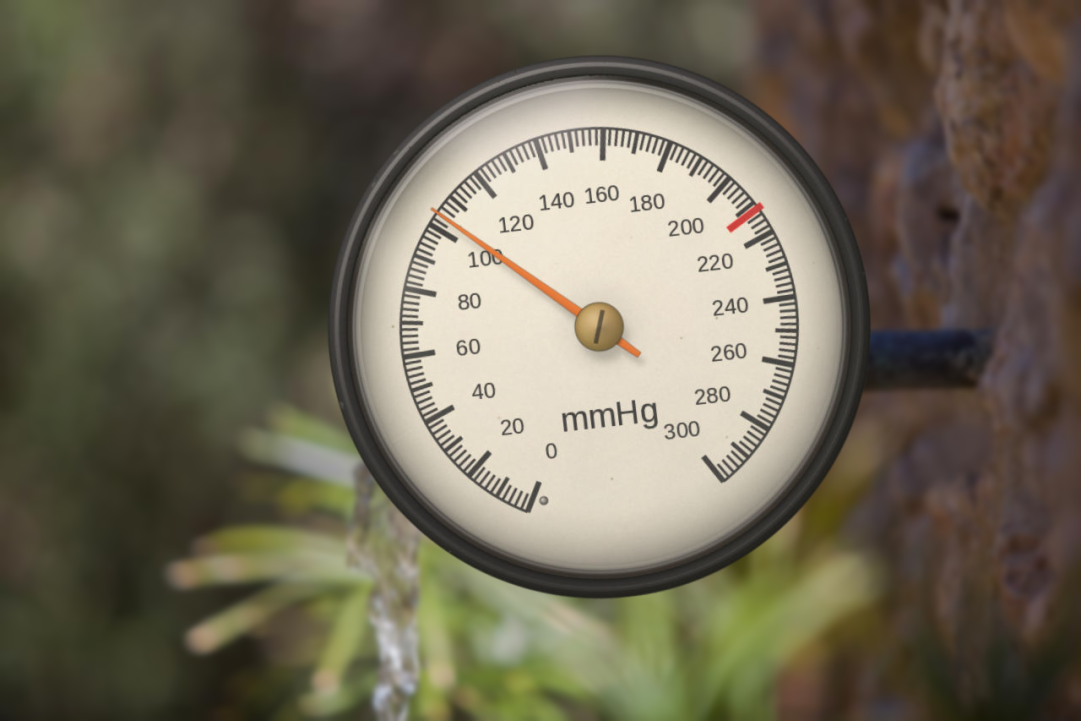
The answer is 104 (mmHg)
